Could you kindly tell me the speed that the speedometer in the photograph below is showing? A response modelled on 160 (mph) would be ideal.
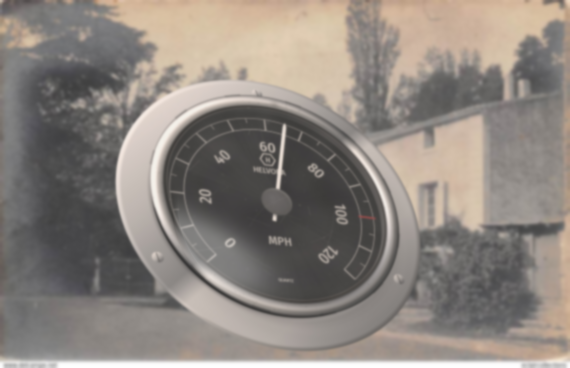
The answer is 65 (mph)
